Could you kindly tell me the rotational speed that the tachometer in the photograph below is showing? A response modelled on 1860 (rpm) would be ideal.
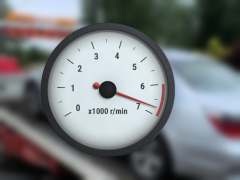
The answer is 6750 (rpm)
